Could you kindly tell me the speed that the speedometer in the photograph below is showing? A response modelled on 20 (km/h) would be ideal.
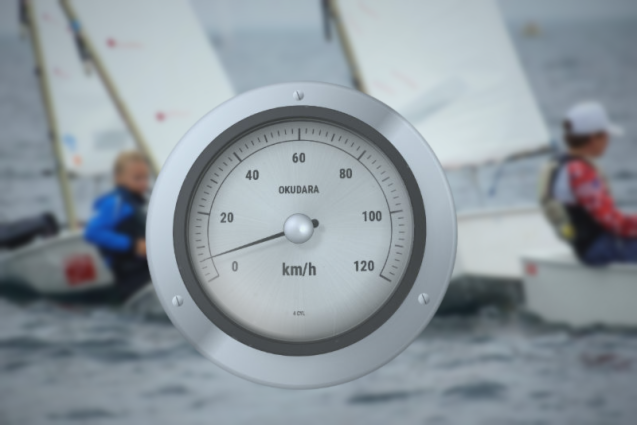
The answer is 6 (km/h)
